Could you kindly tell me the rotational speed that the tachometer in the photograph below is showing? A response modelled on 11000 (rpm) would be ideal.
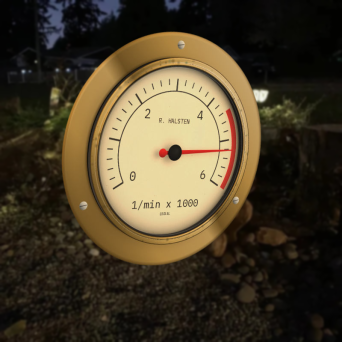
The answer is 5200 (rpm)
